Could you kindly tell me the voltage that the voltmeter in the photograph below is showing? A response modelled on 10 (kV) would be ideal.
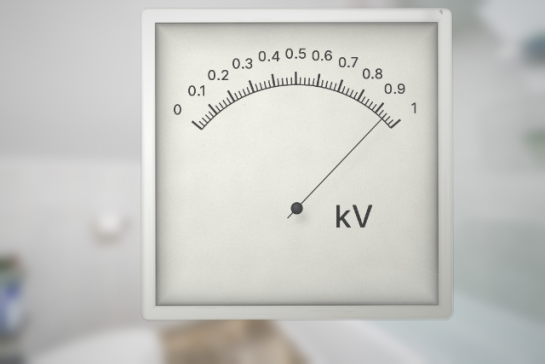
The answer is 0.94 (kV)
